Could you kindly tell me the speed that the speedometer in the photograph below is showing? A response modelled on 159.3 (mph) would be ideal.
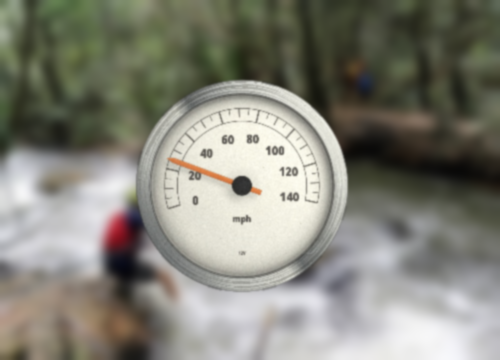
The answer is 25 (mph)
